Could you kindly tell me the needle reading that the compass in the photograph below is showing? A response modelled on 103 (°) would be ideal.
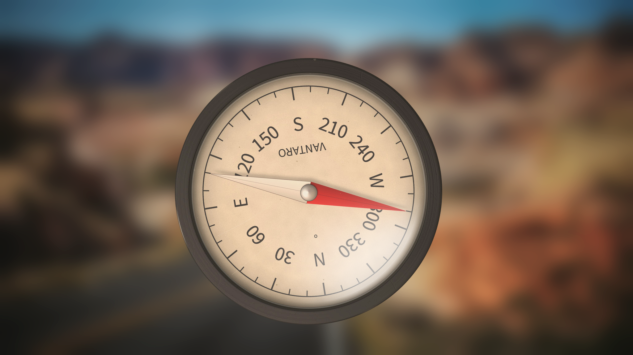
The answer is 290 (°)
